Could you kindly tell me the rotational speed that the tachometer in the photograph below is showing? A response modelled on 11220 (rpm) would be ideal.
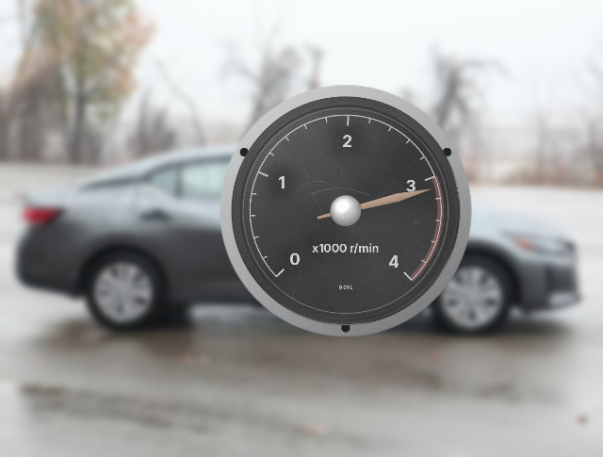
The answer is 3100 (rpm)
